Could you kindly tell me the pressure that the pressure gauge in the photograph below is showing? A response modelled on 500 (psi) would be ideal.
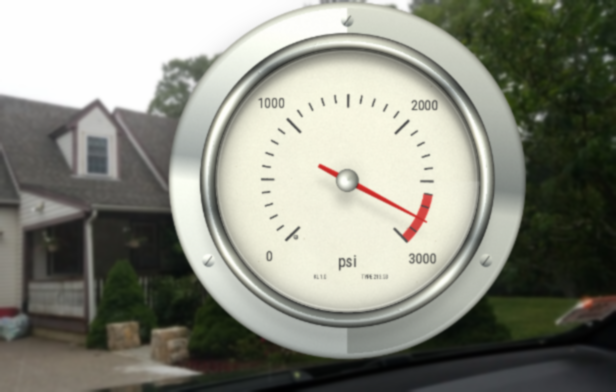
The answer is 2800 (psi)
